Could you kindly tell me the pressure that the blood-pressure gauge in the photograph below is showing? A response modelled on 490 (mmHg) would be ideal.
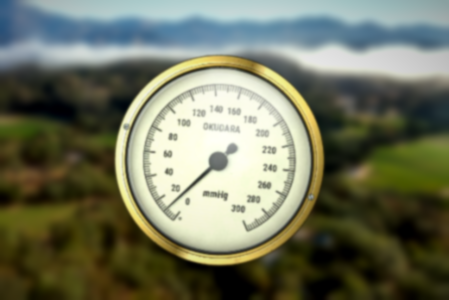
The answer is 10 (mmHg)
